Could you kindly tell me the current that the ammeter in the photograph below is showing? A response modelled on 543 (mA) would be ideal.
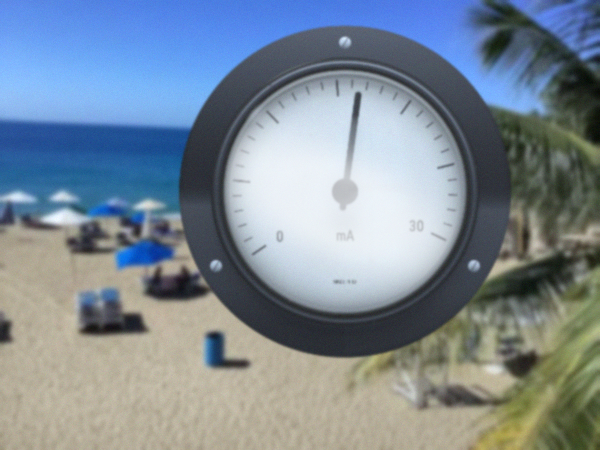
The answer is 16.5 (mA)
